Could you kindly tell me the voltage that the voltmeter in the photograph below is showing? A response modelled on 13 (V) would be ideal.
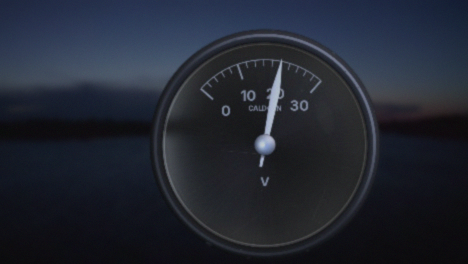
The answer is 20 (V)
